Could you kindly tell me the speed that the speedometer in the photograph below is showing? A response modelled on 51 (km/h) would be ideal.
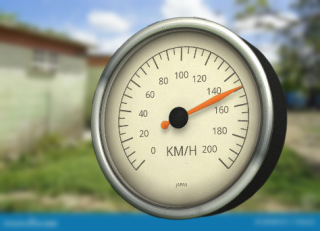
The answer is 150 (km/h)
